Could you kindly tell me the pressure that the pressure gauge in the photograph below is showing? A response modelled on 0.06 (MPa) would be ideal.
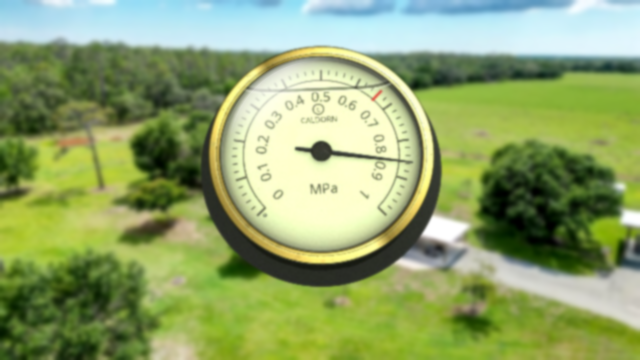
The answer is 0.86 (MPa)
